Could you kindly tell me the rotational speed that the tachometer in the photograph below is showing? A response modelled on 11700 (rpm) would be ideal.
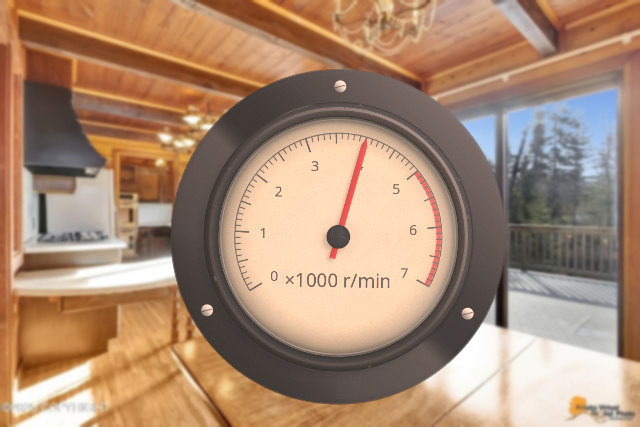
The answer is 4000 (rpm)
